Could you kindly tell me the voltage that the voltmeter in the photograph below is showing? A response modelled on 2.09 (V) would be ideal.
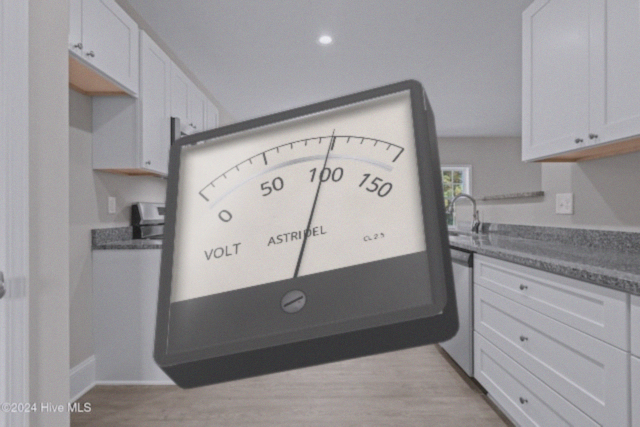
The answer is 100 (V)
